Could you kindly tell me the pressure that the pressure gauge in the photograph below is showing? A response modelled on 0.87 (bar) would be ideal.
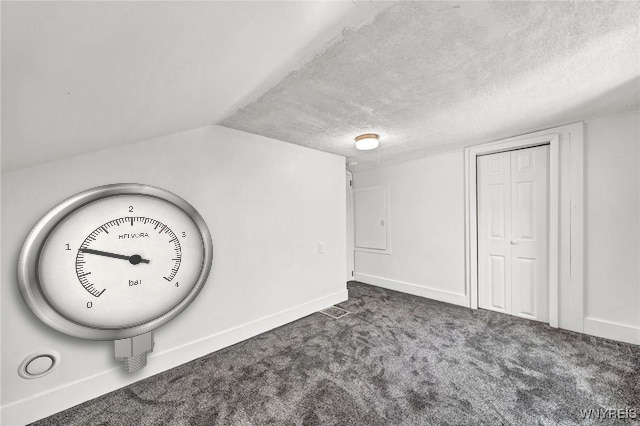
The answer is 1 (bar)
